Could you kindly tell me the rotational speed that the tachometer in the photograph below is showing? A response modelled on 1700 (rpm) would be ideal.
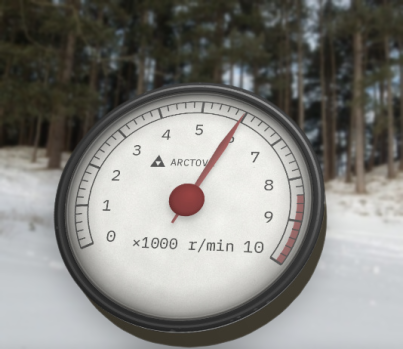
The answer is 6000 (rpm)
